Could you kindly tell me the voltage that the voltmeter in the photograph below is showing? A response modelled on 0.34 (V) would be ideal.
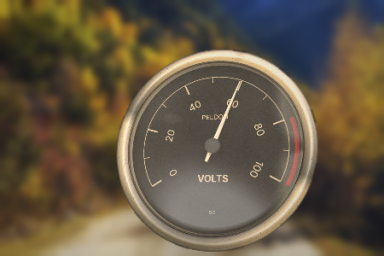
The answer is 60 (V)
